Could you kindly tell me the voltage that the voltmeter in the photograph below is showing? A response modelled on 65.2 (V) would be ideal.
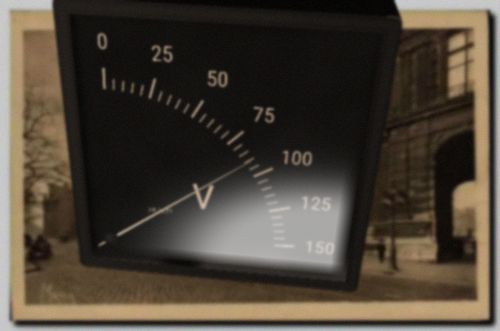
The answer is 90 (V)
